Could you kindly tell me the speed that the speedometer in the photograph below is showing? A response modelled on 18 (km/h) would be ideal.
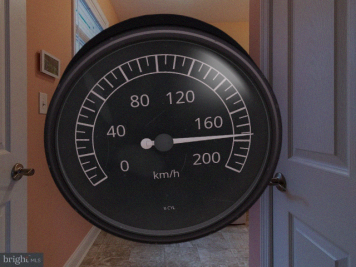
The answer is 175 (km/h)
